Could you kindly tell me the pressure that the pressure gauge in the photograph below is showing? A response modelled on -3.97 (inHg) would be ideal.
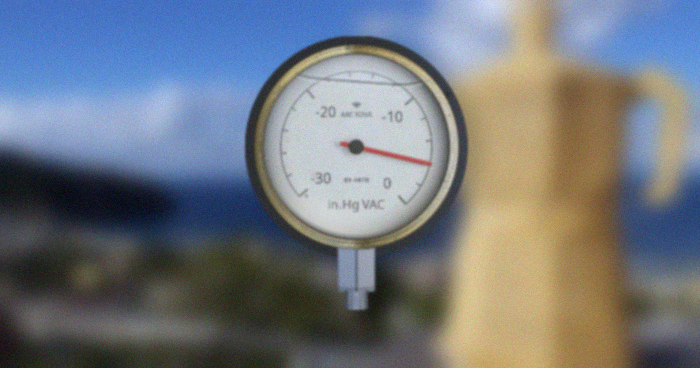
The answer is -4 (inHg)
